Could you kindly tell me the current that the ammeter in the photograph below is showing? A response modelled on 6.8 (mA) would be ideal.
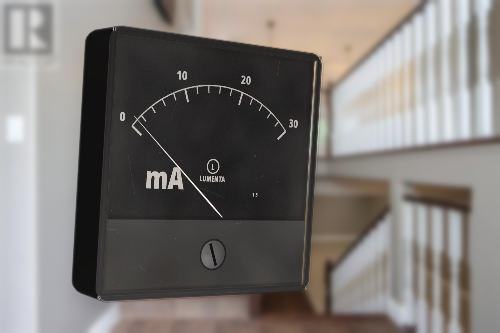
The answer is 1 (mA)
